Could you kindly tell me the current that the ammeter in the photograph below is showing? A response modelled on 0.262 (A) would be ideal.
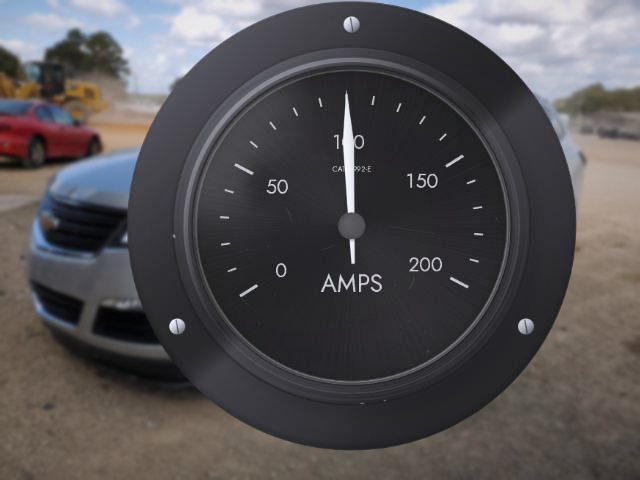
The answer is 100 (A)
